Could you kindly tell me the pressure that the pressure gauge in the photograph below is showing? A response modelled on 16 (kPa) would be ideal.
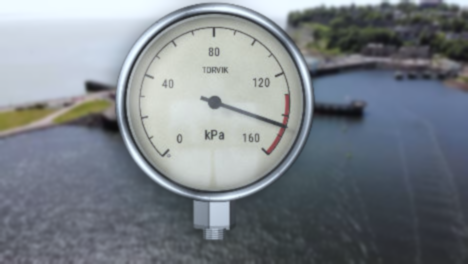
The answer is 145 (kPa)
